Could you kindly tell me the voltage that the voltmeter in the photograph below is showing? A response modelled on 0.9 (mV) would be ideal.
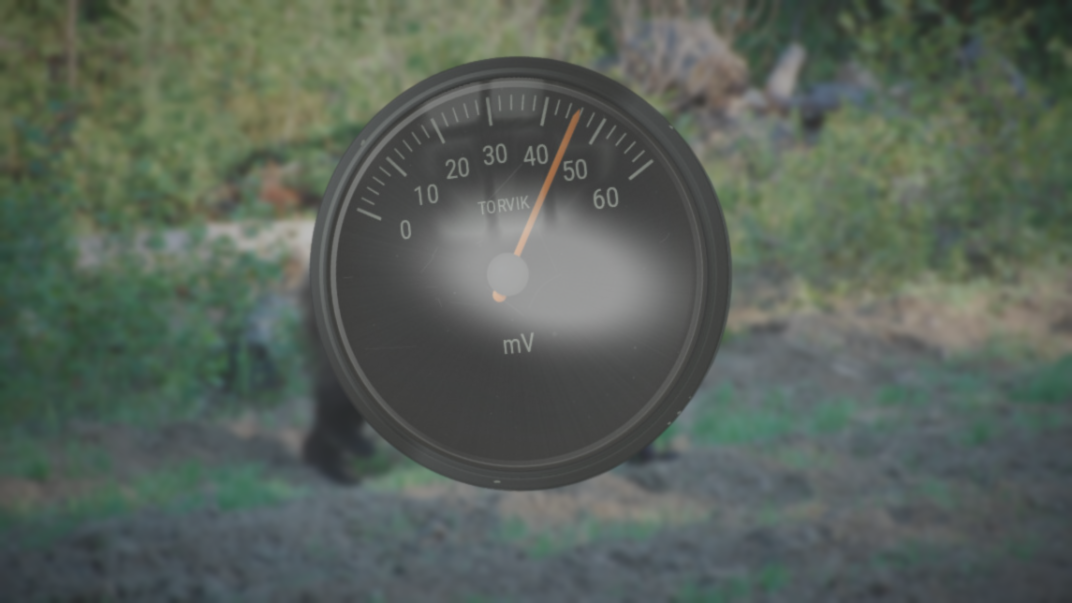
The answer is 46 (mV)
